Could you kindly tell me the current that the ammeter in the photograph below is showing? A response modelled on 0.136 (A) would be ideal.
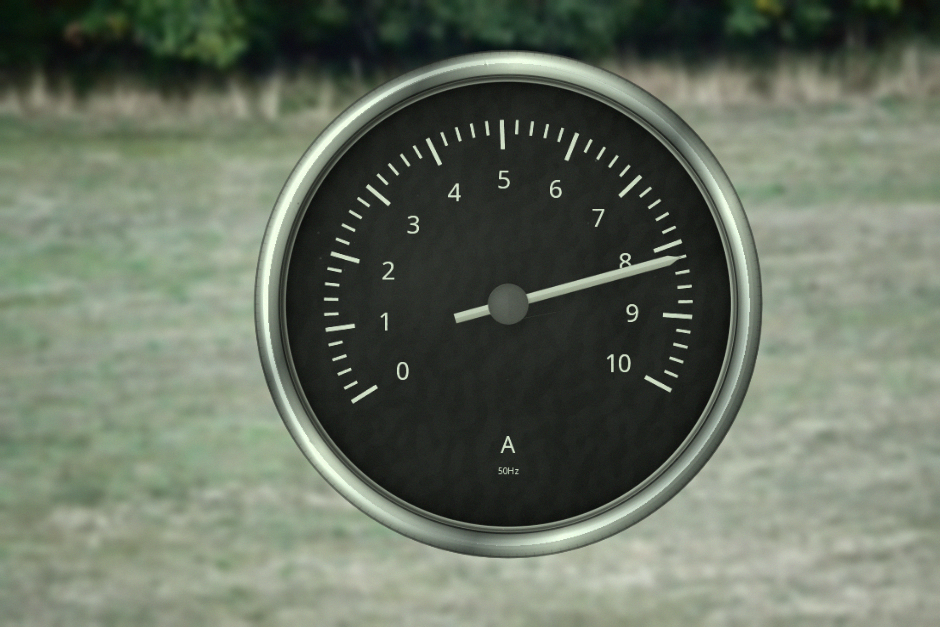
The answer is 8.2 (A)
